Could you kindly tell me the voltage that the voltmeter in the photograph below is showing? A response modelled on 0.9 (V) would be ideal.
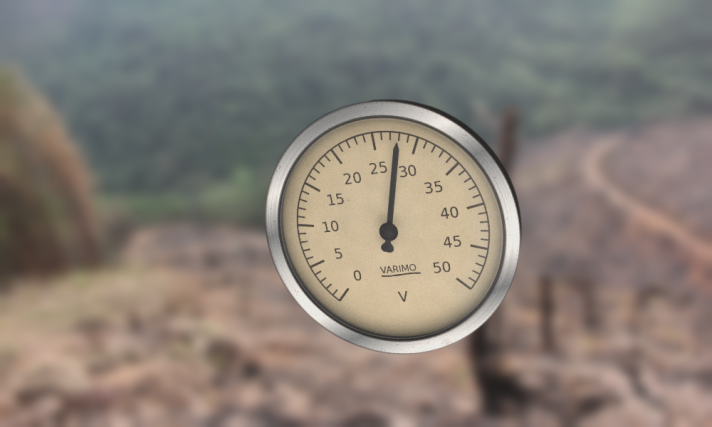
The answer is 28 (V)
